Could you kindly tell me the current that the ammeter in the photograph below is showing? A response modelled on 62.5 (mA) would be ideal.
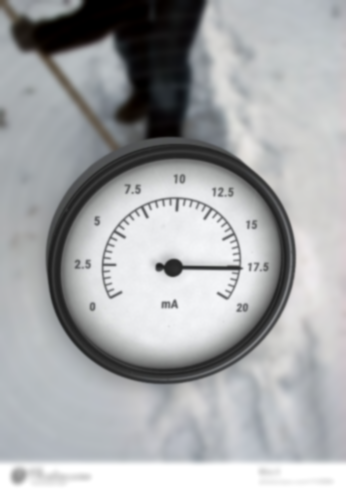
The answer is 17.5 (mA)
